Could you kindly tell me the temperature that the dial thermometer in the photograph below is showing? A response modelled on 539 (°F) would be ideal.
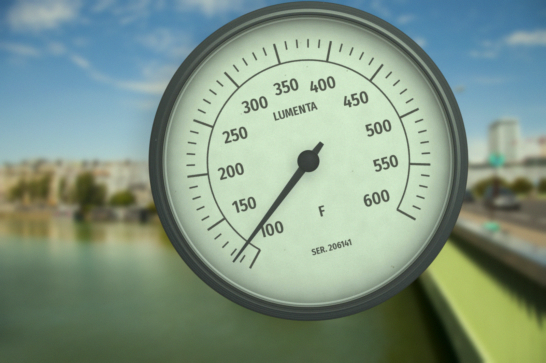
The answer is 115 (°F)
